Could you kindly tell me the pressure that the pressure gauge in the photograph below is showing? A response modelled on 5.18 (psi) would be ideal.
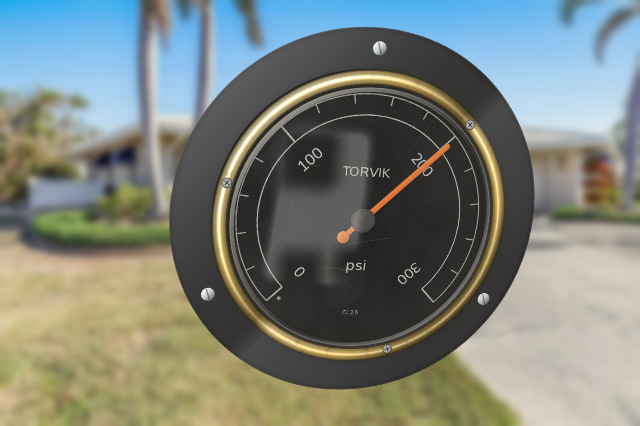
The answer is 200 (psi)
